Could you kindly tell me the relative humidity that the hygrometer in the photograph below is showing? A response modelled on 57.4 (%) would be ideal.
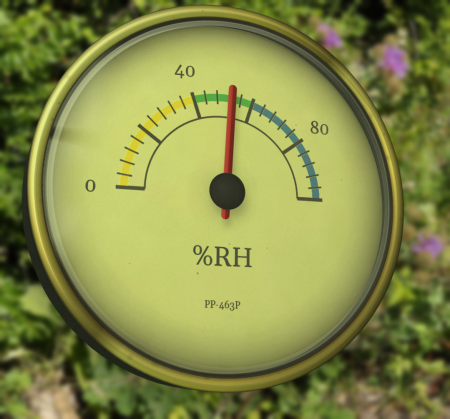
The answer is 52 (%)
